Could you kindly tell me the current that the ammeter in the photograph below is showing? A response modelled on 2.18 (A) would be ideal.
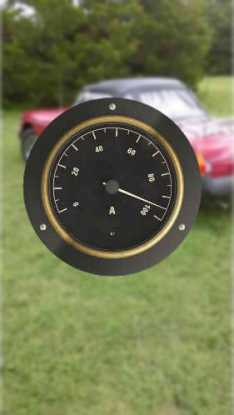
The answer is 95 (A)
